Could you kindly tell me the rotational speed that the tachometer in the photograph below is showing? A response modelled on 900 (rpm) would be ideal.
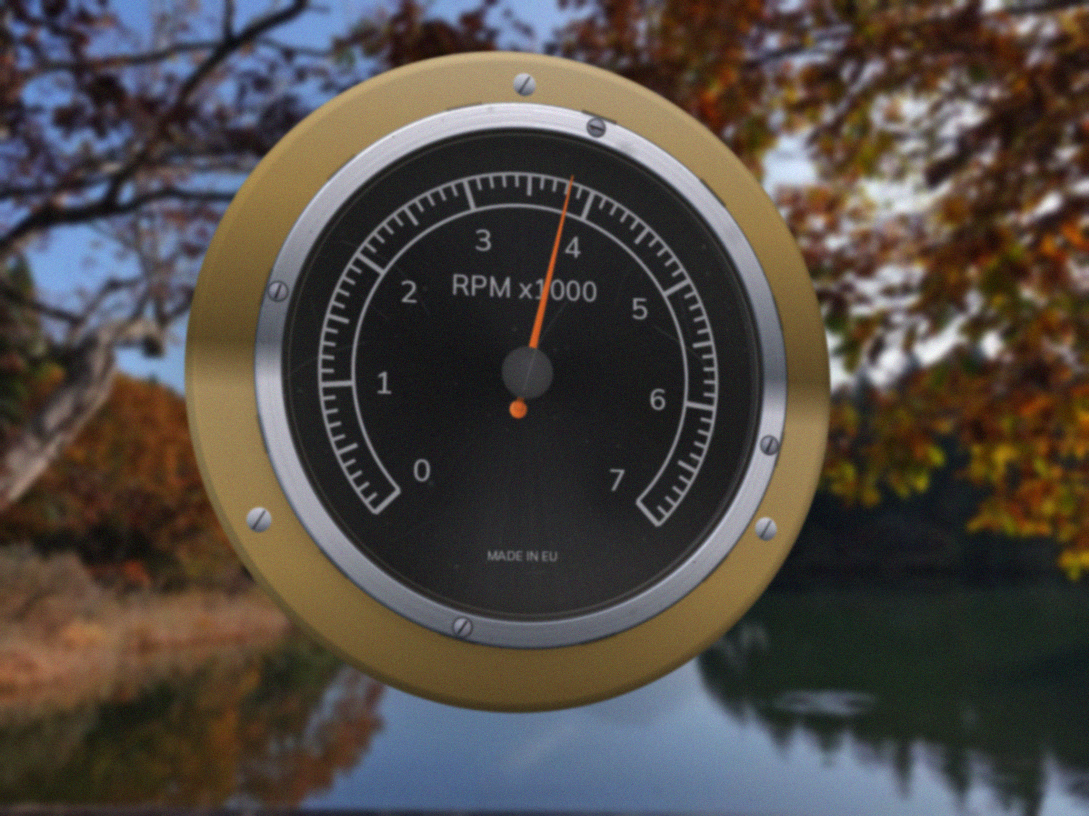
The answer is 3800 (rpm)
